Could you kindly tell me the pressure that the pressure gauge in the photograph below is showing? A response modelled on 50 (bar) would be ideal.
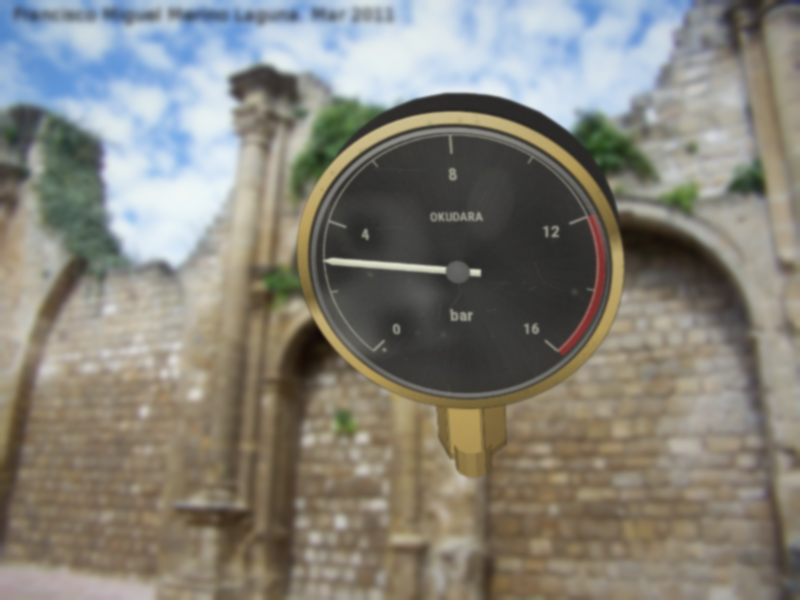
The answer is 3 (bar)
